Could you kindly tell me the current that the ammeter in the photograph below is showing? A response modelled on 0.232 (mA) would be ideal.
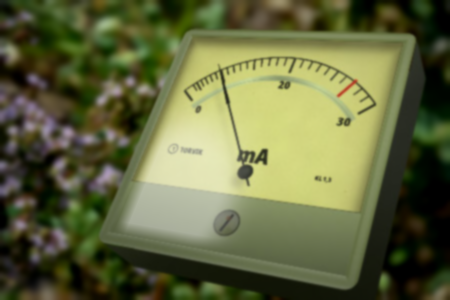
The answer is 10 (mA)
